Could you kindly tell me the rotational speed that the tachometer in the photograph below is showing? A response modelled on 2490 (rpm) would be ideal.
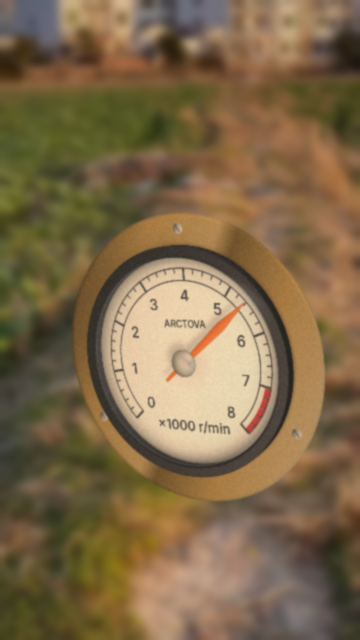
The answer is 5400 (rpm)
